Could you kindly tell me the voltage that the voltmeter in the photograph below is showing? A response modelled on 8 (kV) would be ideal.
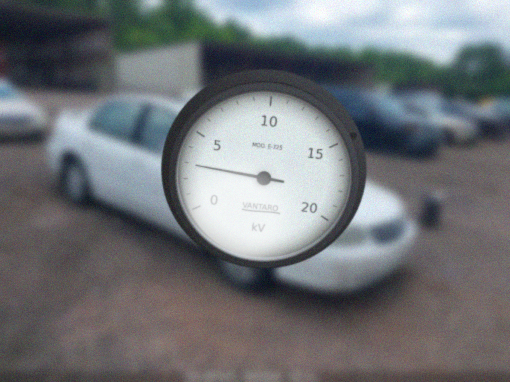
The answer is 3 (kV)
